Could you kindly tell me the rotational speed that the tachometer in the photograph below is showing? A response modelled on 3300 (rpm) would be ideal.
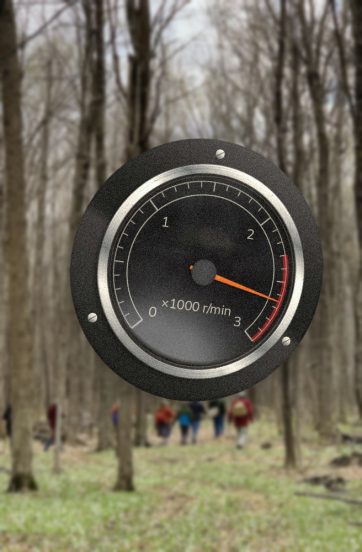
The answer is 2650 (rpm)
